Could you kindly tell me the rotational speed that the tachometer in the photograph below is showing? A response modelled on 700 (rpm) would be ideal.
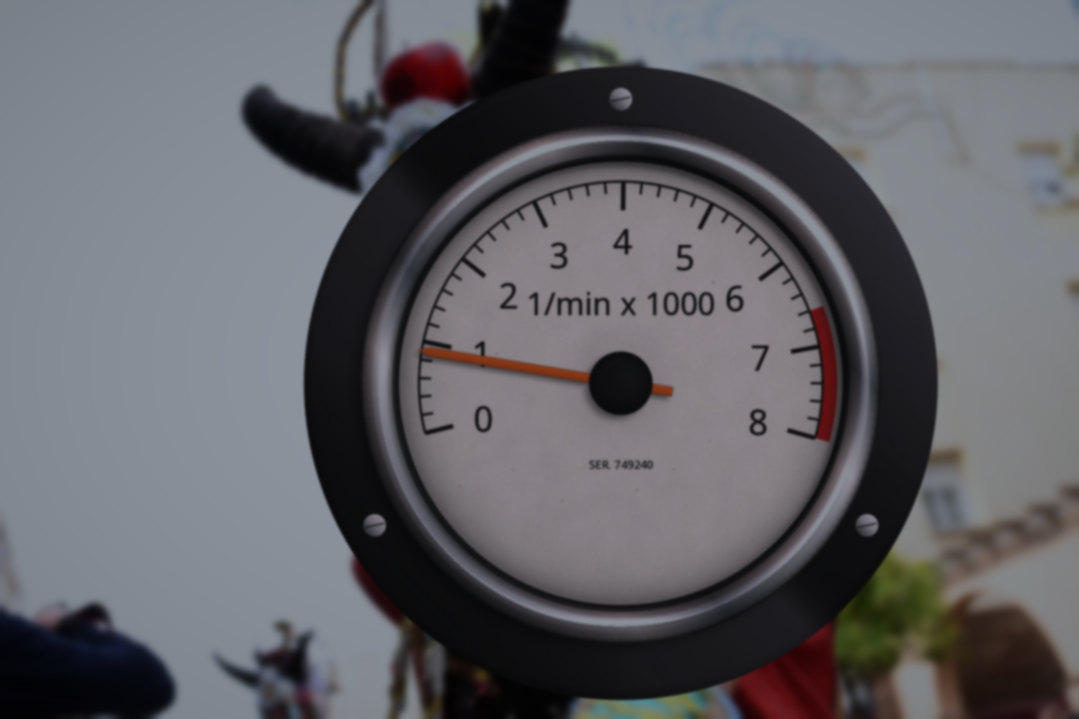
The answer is 900 (rpm)
